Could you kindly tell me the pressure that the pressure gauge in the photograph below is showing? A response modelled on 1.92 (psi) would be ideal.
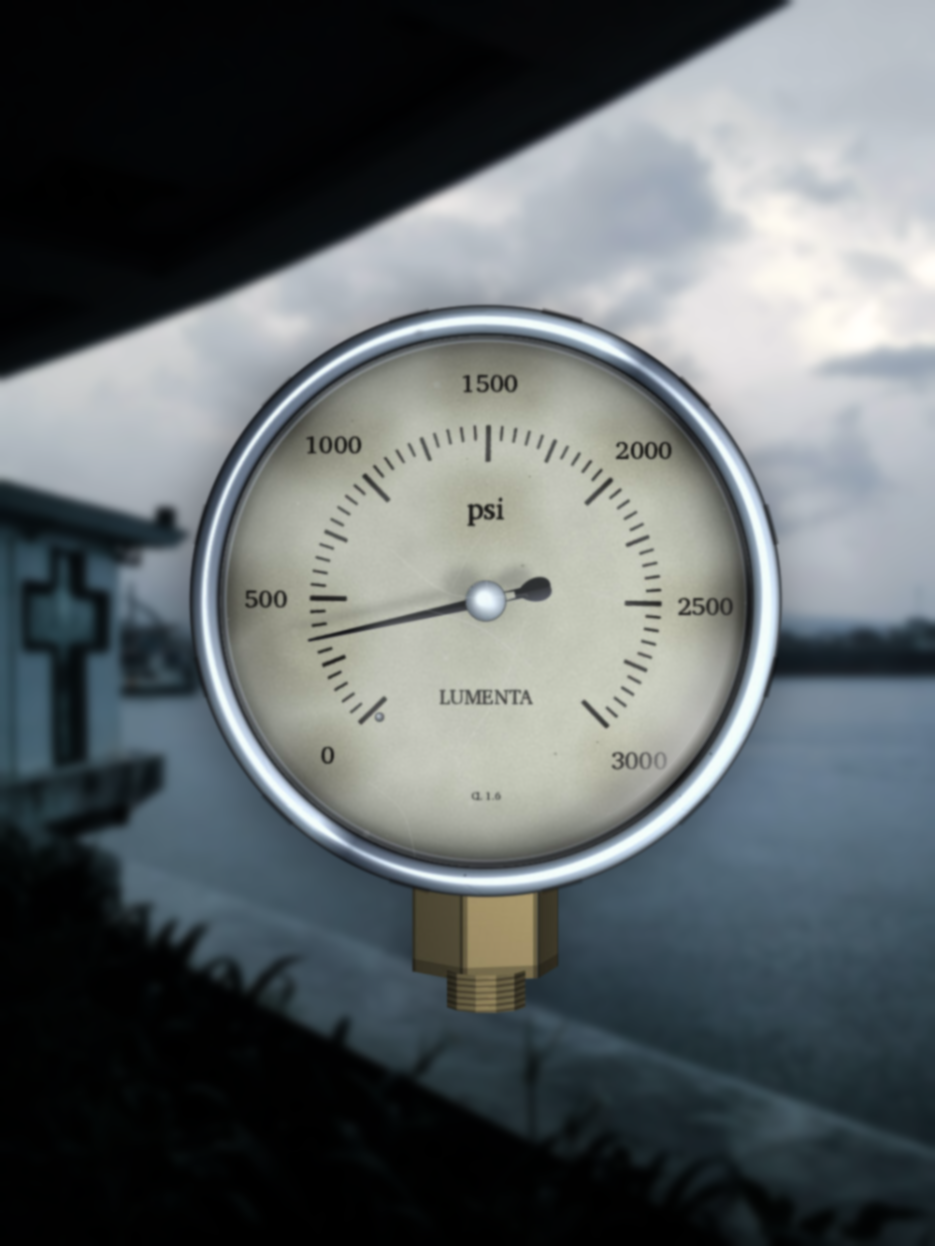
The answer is 350 (psi)
